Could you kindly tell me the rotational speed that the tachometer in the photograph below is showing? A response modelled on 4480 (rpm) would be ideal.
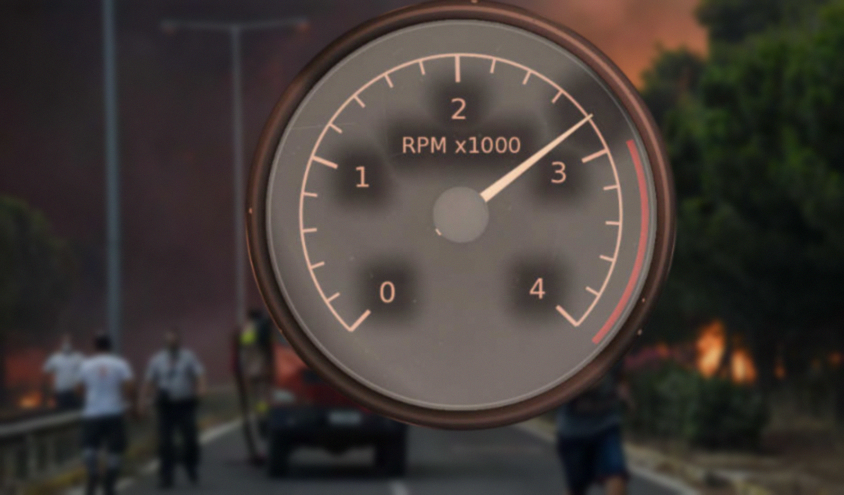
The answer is 2800 (rpm)
